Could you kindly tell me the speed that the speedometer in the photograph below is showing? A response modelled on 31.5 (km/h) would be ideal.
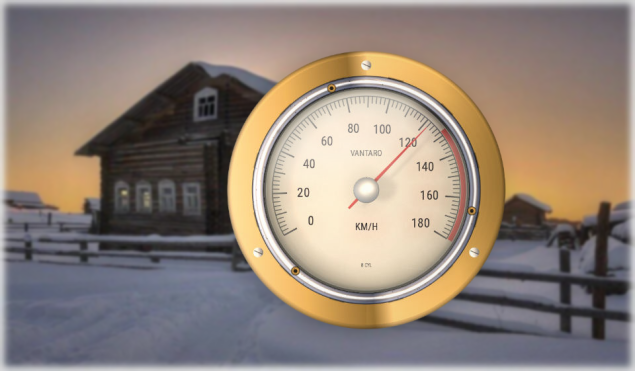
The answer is 122 (km/h)
